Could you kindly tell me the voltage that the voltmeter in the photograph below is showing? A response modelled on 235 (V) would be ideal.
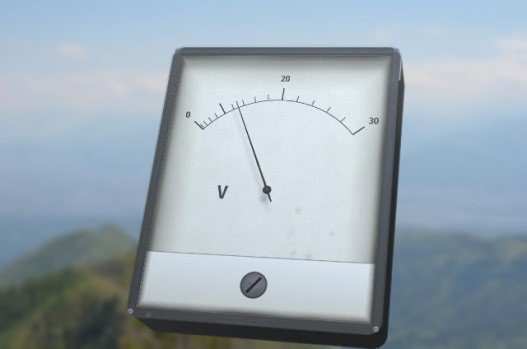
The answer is 13 (V)
